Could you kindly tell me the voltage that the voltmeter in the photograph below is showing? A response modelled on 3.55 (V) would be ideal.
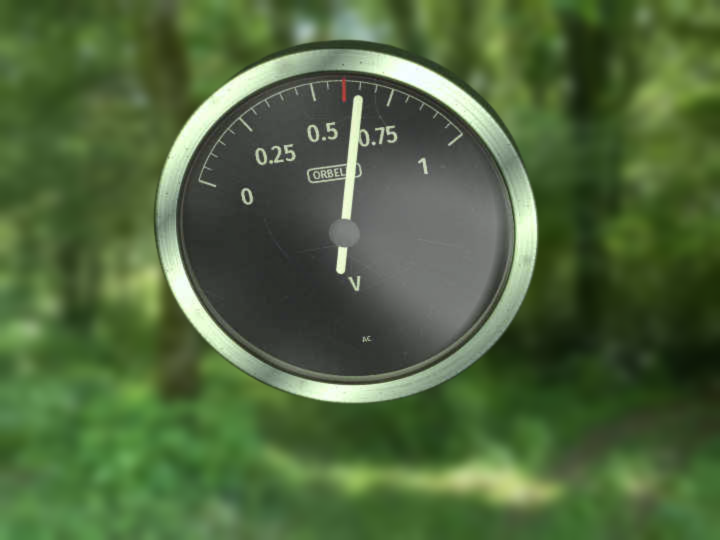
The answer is 0.65 (V)
